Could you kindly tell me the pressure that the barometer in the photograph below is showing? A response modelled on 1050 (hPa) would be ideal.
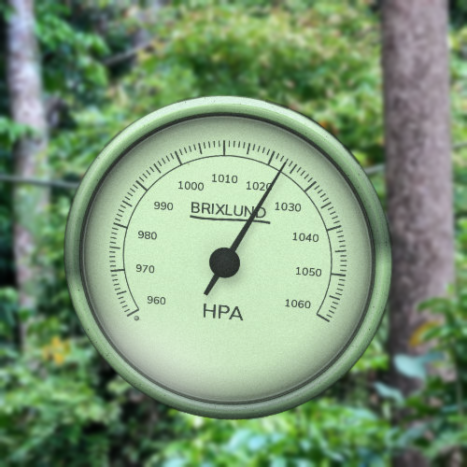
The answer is 1023 (hPa)
